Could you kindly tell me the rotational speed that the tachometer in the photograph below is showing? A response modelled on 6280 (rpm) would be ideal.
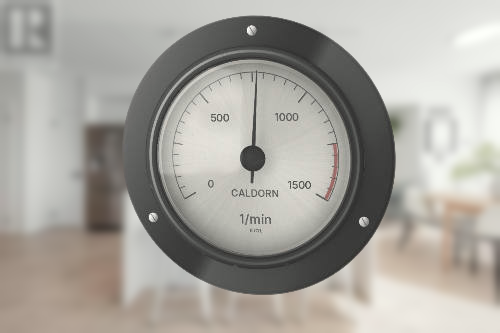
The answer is 775 (rpm)
